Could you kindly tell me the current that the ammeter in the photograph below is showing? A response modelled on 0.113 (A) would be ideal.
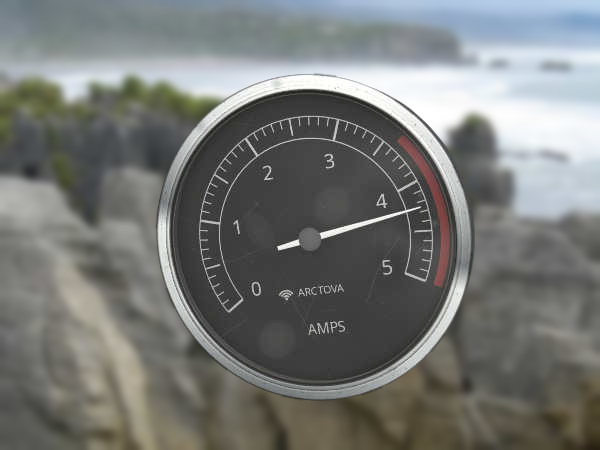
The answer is 4.25 (A)
